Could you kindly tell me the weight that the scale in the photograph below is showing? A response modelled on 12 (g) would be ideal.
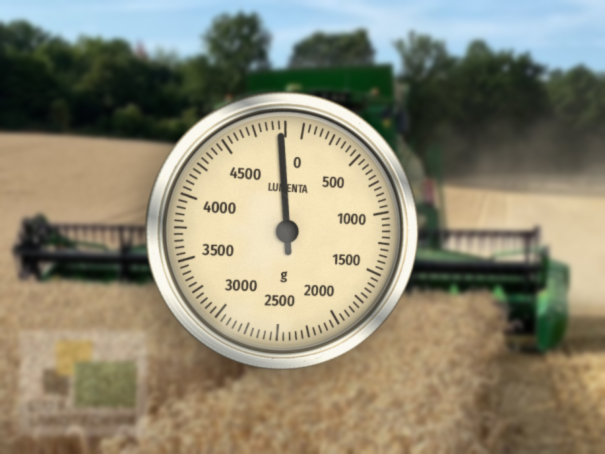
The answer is 4950 (g)
